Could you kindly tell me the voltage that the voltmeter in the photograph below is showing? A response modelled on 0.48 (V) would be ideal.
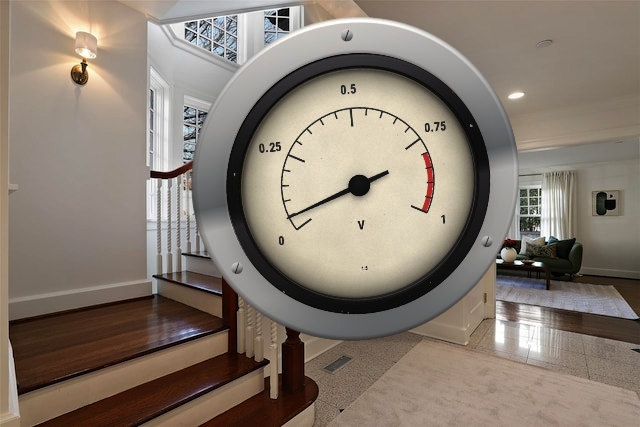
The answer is 0.05 (V)
